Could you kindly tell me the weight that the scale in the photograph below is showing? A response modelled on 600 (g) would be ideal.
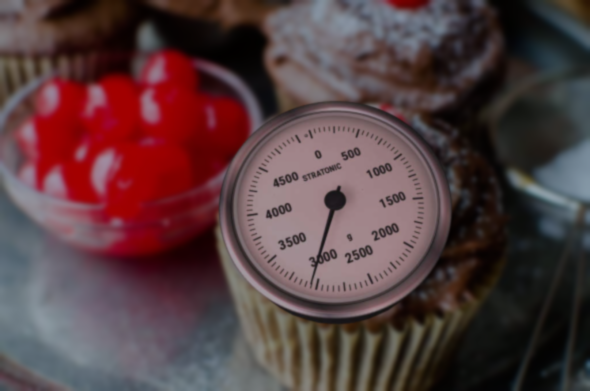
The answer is 3050 (g)
